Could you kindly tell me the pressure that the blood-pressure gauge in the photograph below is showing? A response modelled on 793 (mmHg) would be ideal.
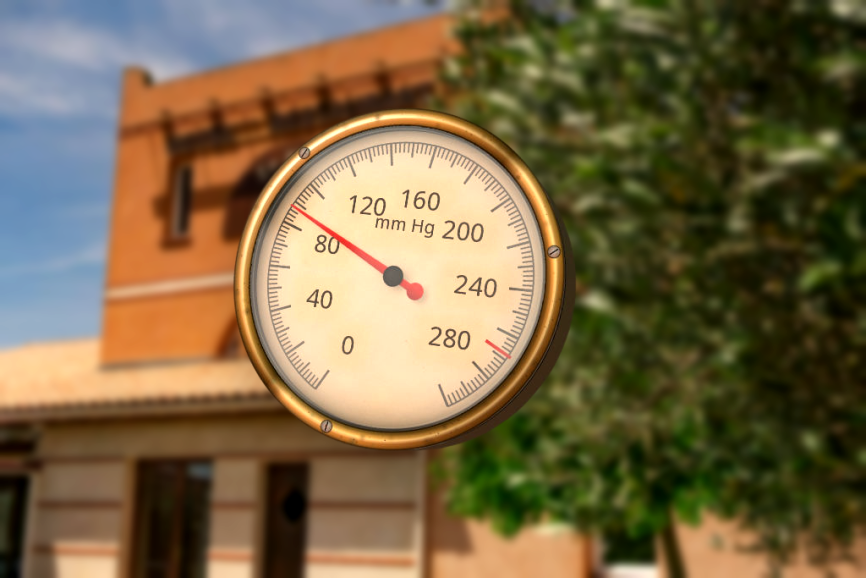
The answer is 88 (mmHg)
